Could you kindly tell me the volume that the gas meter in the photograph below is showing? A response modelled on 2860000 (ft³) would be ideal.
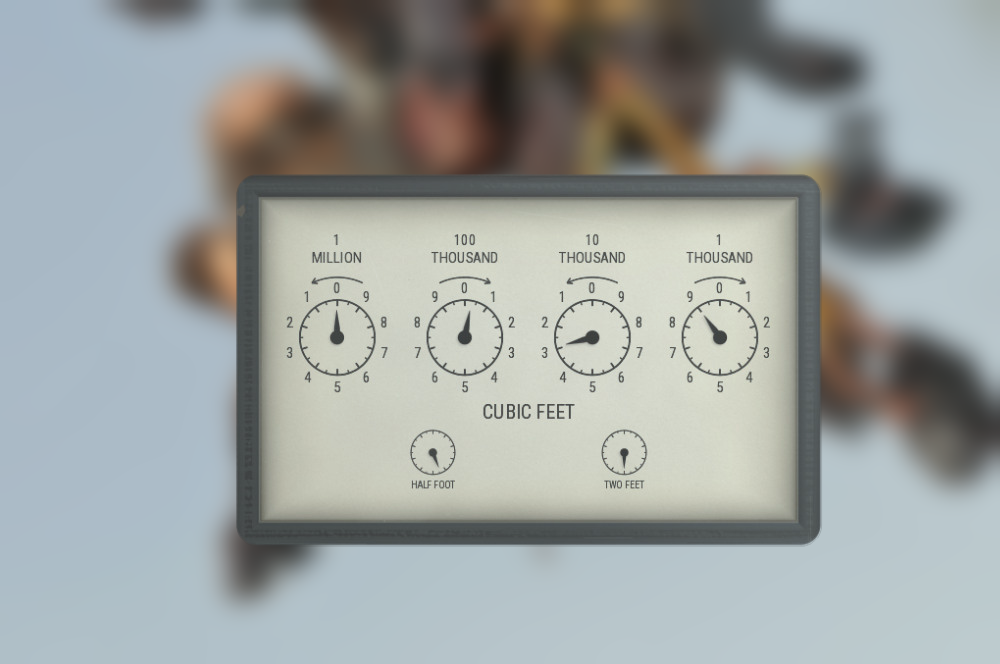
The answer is 2900 (ft³)
